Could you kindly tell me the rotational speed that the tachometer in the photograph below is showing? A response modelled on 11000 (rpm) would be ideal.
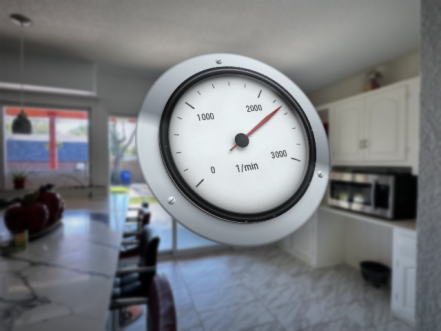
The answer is 2300 (rpm)
